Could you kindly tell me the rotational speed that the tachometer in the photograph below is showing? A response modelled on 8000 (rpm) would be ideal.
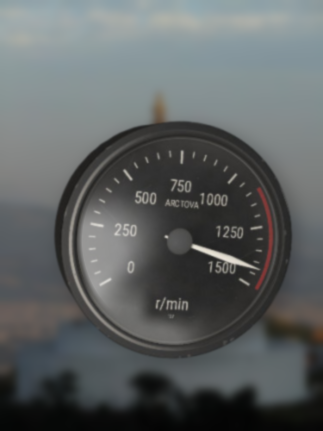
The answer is 1425 (rpm)
